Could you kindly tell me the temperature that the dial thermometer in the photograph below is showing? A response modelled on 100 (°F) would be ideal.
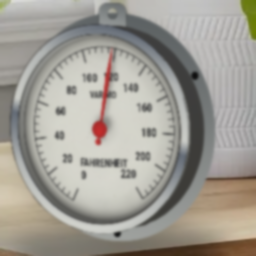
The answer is 120 (°F)
